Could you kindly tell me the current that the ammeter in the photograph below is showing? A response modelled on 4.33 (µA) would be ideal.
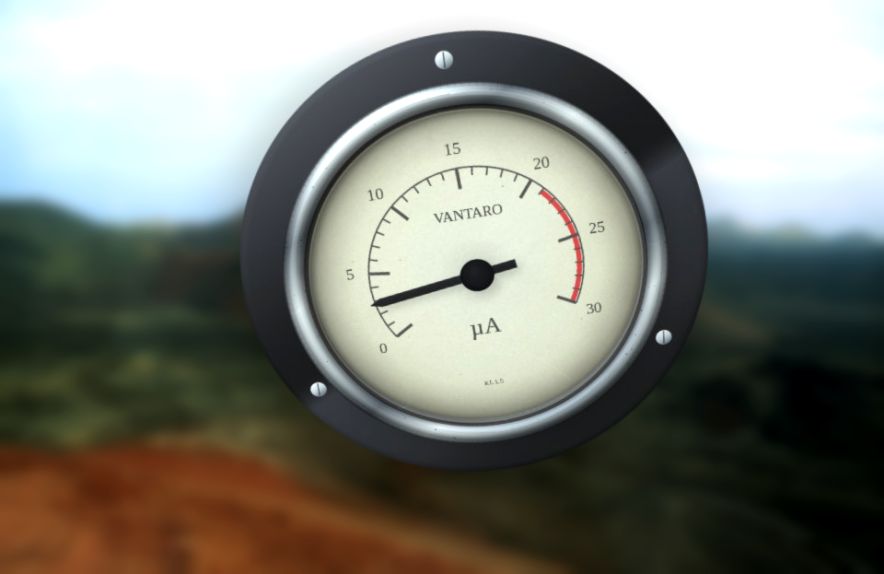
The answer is 3 (µA)
